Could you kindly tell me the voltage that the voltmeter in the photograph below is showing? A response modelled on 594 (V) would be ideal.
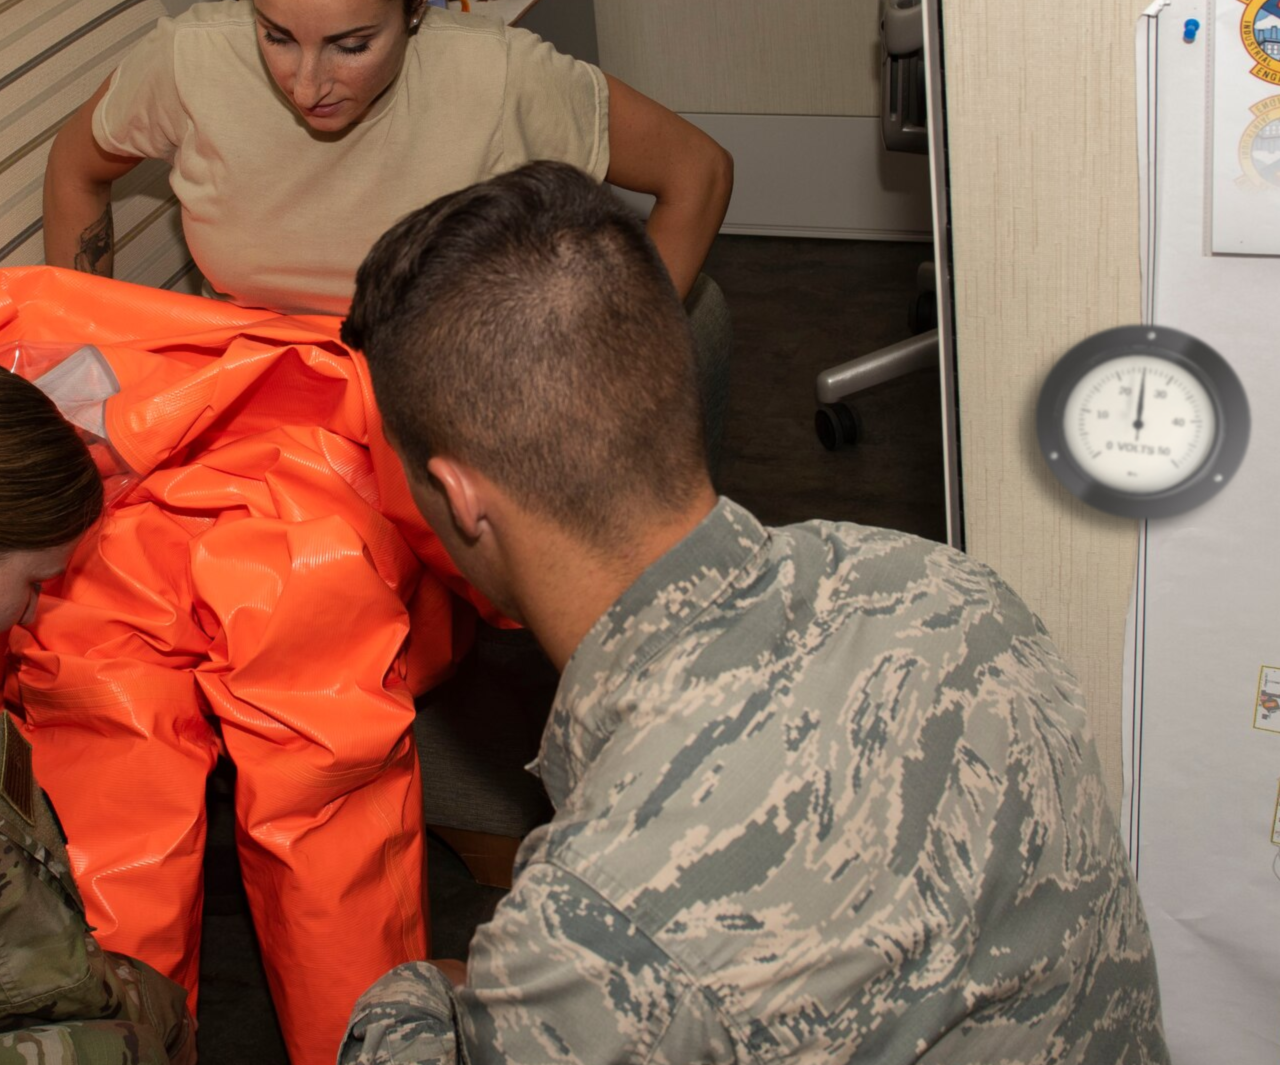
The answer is 25 (V)
